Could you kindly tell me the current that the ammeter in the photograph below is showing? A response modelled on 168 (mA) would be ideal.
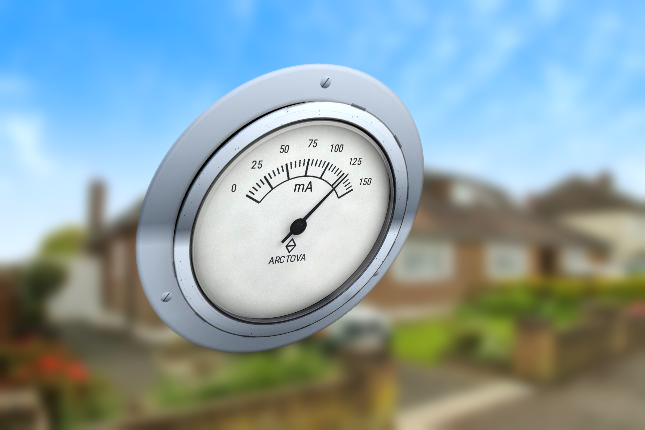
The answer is 125 (mA)
